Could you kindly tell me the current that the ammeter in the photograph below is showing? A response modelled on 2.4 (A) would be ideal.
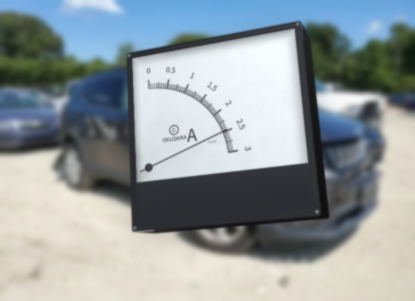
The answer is 2.5 (A)
